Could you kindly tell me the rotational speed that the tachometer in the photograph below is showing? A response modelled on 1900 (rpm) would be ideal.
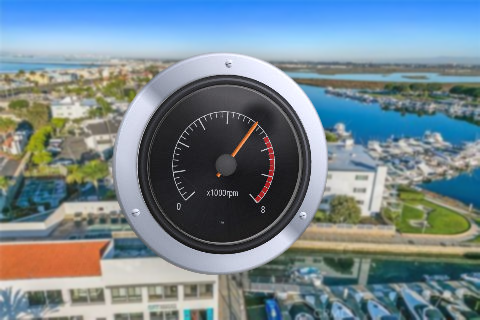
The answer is 5000 (rpm)
